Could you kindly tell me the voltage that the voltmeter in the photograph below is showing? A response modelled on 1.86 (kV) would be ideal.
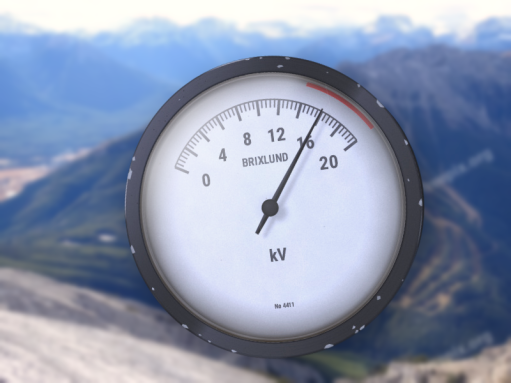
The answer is 16 (kV)
